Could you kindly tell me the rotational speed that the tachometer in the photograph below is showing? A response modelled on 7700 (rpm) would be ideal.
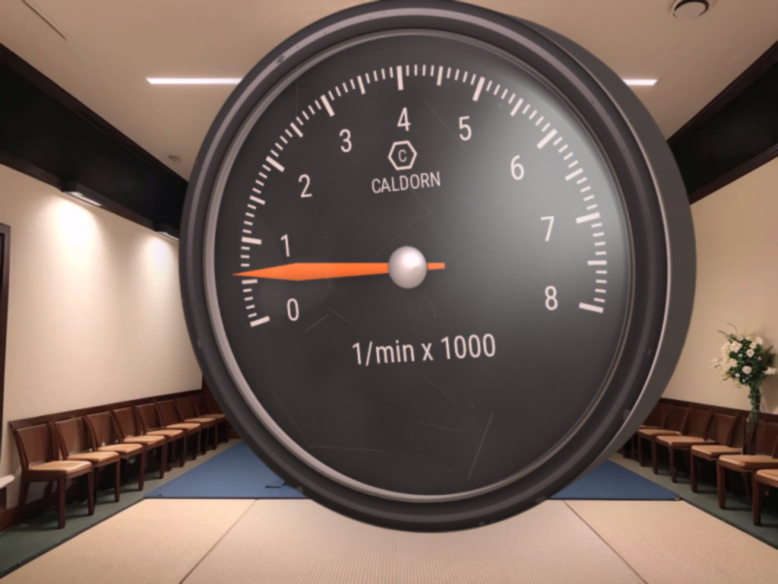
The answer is 600 (rpm)
